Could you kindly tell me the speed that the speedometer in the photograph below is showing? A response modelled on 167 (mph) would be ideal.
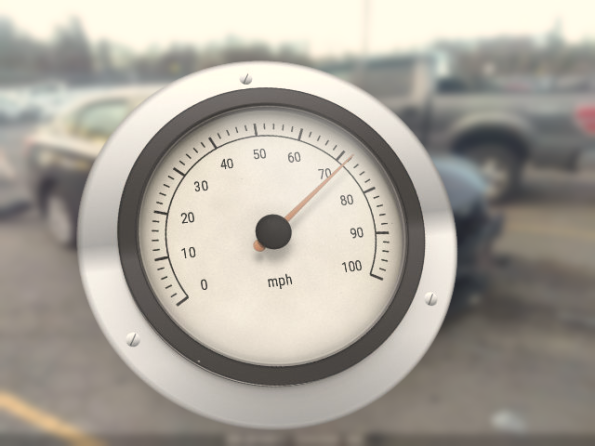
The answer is 72 (mph)
